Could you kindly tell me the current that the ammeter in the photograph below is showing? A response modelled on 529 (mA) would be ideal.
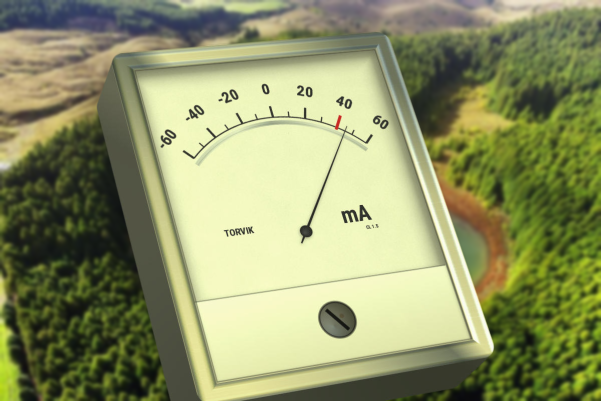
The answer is 45 (mA)
